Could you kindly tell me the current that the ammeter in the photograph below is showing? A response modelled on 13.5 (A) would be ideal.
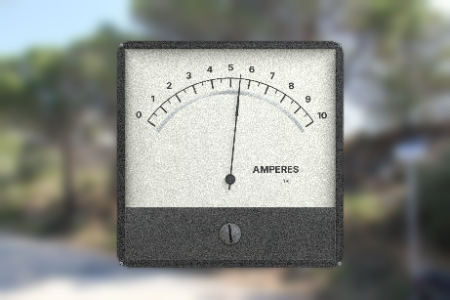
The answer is 5.5 (A)
